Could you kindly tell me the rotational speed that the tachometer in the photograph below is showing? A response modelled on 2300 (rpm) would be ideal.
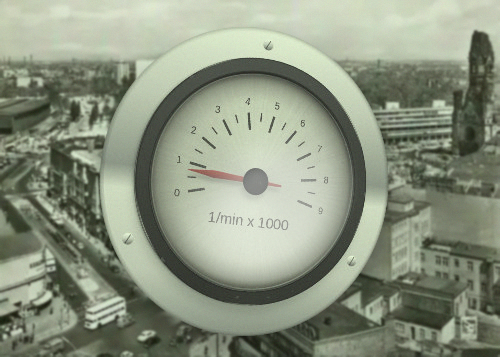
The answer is 750 (rpm)
